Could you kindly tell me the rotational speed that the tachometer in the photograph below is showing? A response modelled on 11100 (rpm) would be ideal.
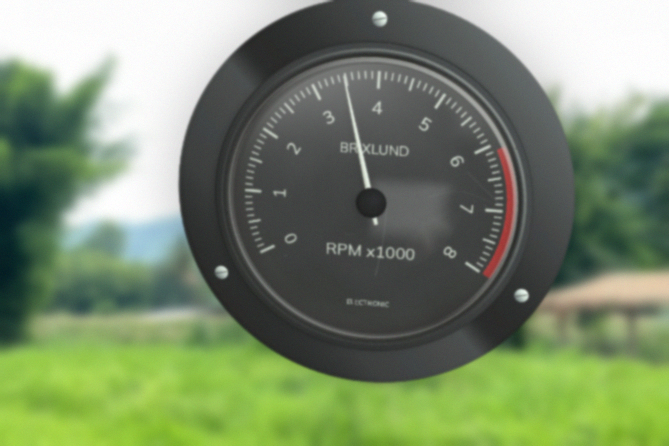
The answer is 3500 (rpm)
